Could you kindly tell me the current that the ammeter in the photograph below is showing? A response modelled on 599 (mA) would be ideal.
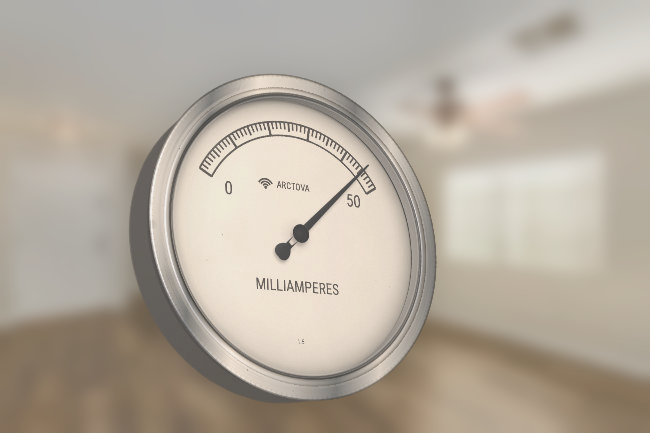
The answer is 45 (mA)
